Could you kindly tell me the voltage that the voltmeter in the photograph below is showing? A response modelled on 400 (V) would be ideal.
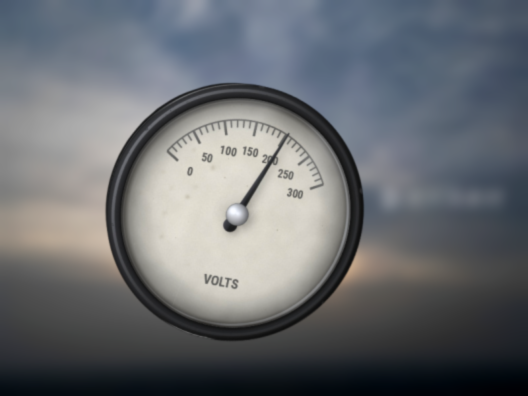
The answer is 200 (V)
